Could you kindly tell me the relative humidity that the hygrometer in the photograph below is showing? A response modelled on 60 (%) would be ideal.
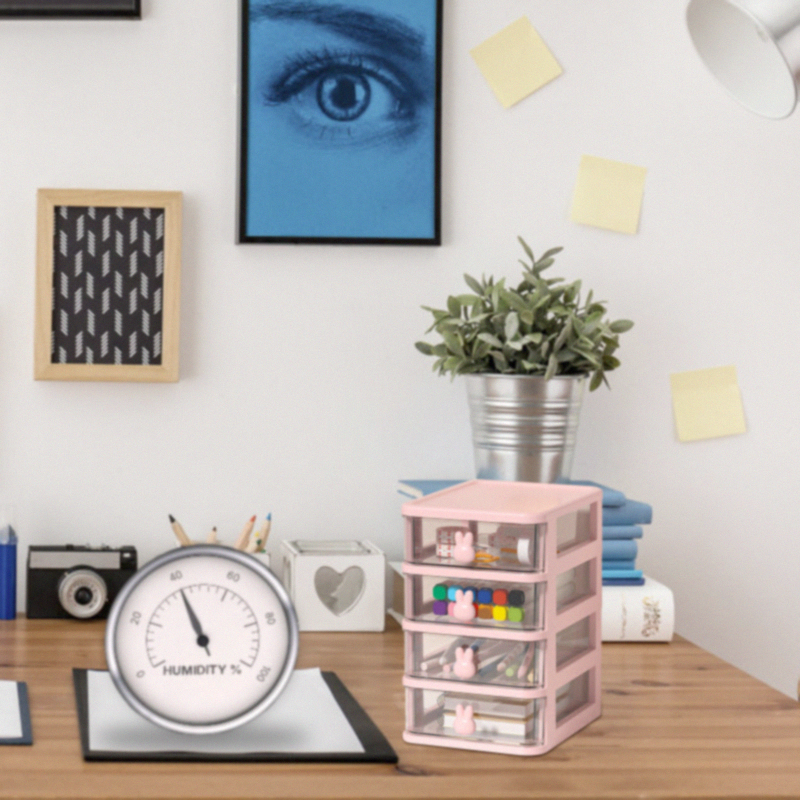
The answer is 40 (%)
